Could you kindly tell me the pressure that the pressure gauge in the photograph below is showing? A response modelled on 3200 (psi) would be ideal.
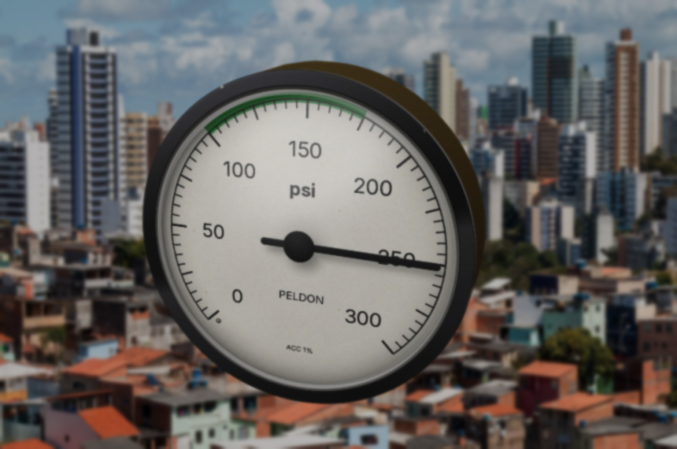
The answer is 250 (psi)
